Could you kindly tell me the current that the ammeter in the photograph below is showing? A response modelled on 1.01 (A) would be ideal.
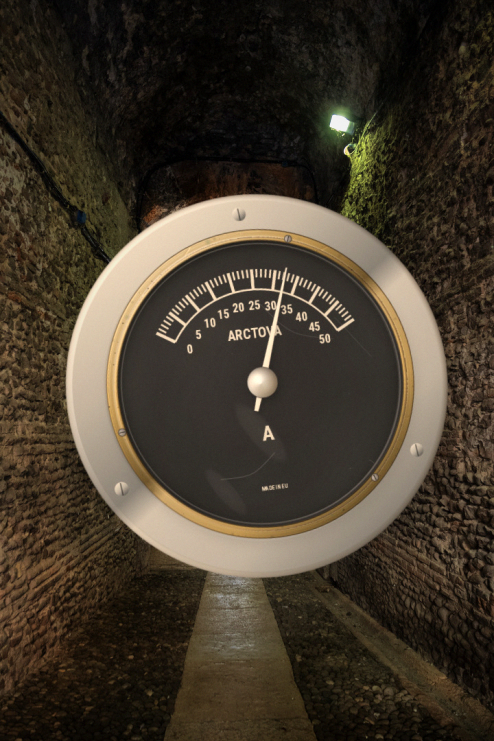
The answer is 32 (A)
